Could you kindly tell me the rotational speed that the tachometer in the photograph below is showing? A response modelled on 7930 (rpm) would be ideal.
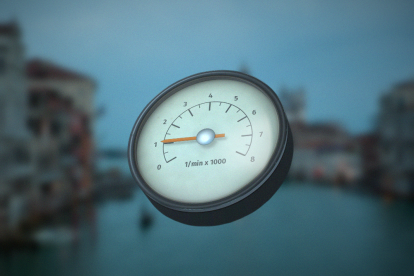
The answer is 1000 (rpm)
